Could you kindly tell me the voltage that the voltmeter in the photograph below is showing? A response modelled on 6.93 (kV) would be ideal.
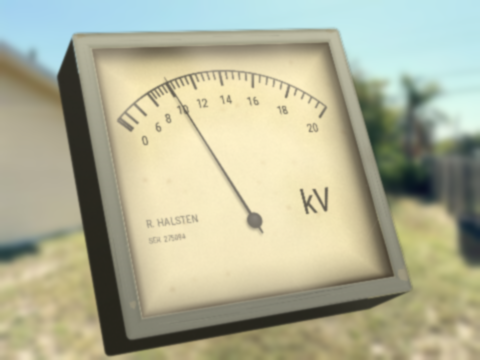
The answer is 10 (kV)
